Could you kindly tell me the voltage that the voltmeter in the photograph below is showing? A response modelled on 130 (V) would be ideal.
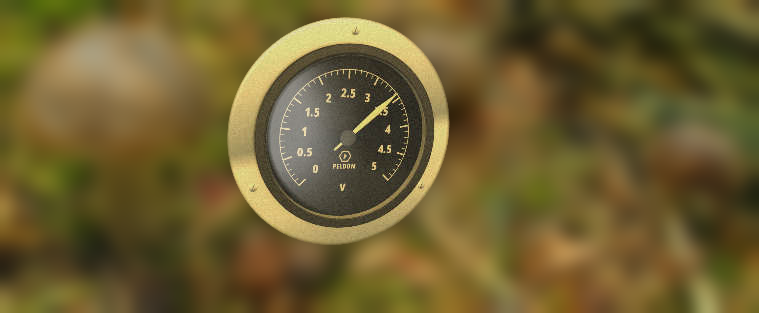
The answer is 3.4 (V)
